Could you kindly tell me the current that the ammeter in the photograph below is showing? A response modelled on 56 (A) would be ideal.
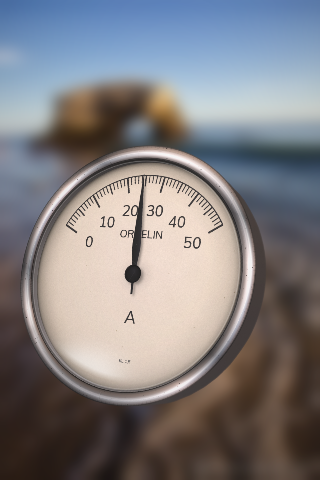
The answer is 25 (A)
